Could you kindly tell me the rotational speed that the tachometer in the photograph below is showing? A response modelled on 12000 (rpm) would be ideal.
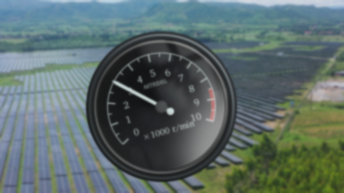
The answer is 3000 (rpm)
